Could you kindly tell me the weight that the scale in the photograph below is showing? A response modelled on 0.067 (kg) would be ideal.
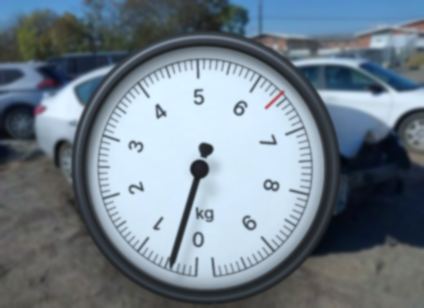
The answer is 0.4 (kg)
